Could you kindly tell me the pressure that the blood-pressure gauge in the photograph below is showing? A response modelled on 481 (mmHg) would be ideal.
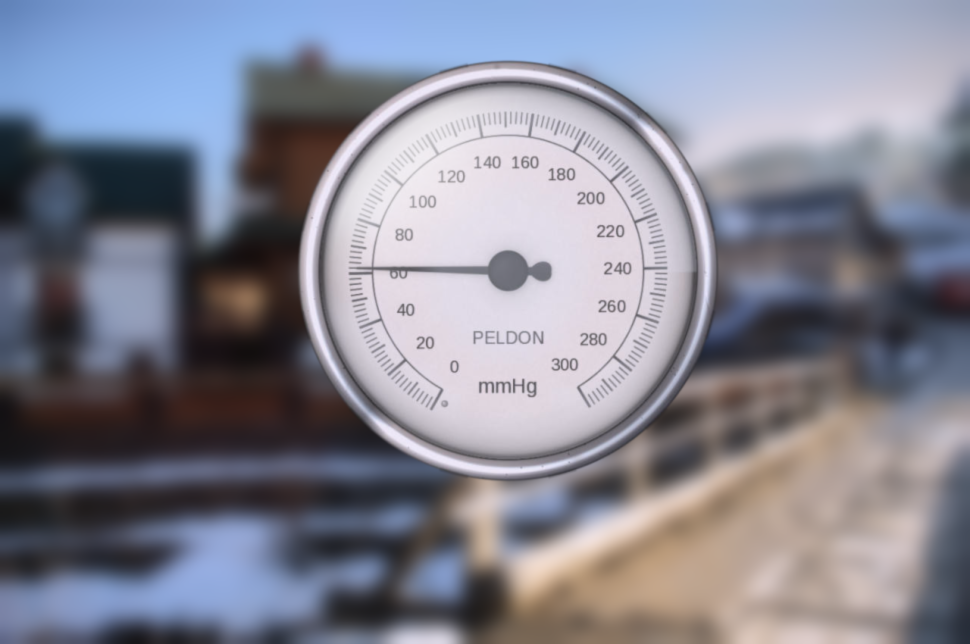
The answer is 62 (mmHg)
